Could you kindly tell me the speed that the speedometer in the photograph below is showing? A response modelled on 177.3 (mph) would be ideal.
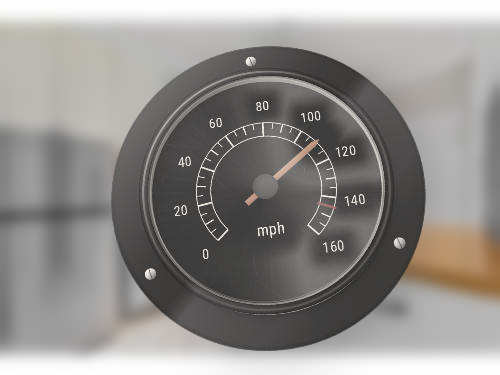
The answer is 110 (mph)
